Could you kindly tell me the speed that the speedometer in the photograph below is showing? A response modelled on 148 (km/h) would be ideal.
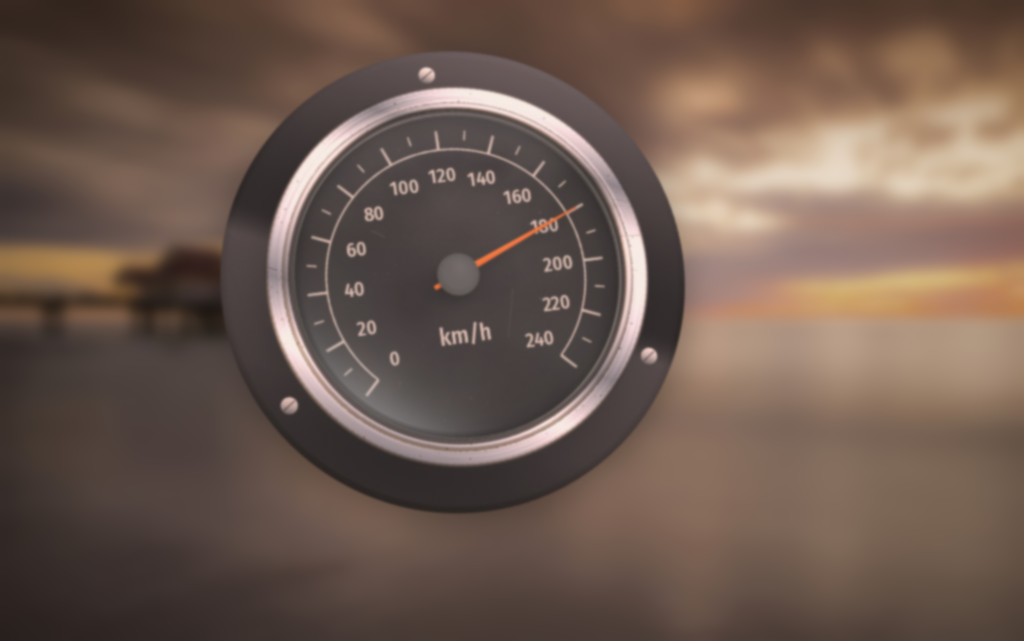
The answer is 180 (km/h)
